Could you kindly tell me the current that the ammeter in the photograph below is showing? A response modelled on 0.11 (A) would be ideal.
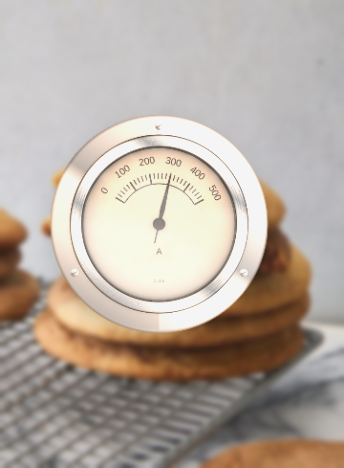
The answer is 300 (A)
